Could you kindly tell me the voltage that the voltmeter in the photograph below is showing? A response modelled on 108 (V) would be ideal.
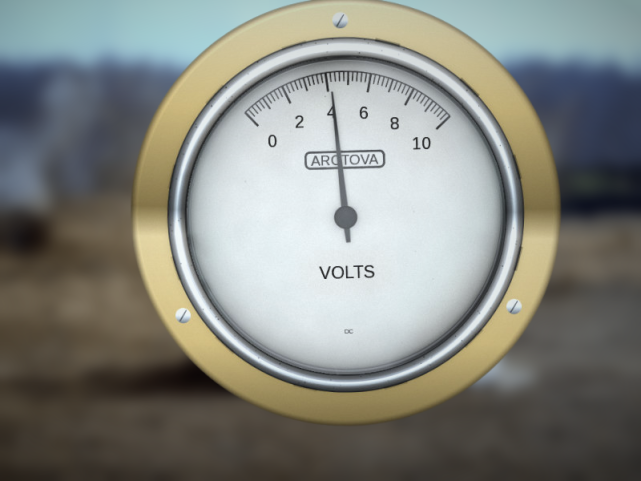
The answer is 4.2 (V)
